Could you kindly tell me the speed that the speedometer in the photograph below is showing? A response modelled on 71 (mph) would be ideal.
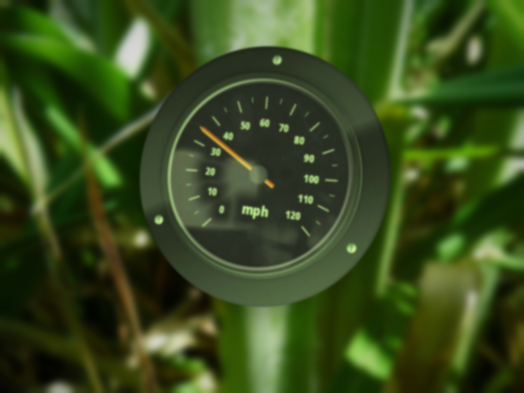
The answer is 35 (mph)
